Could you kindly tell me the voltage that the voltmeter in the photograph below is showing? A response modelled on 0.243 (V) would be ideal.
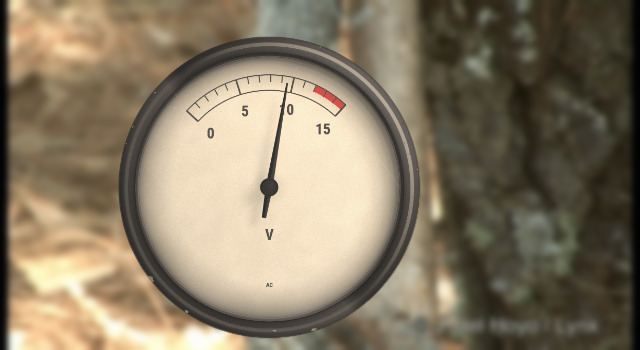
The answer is 9.5 (V)
